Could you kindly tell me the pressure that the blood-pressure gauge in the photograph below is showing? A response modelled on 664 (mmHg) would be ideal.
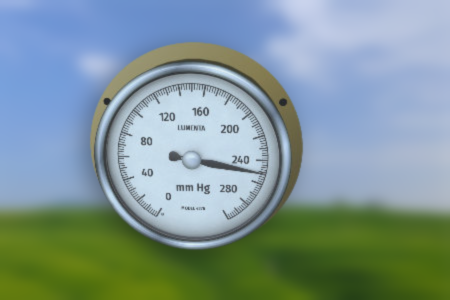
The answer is 250 (mmHg)
